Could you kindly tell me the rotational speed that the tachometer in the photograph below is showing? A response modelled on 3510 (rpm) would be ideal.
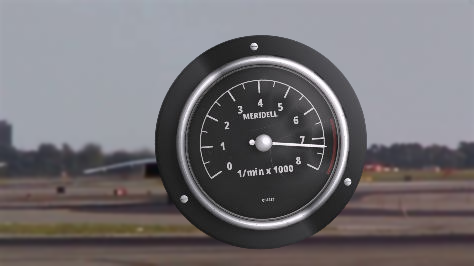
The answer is 7250 (rpm)
